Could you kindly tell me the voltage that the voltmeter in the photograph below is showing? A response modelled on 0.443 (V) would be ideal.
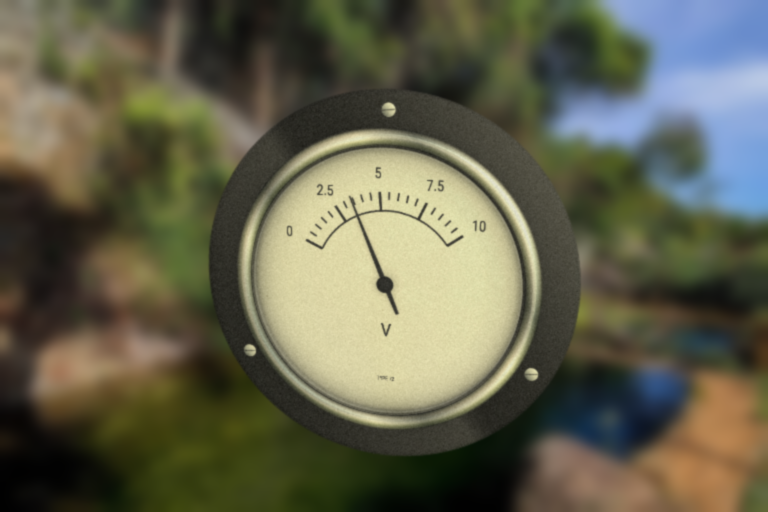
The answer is 3.5 (V)
